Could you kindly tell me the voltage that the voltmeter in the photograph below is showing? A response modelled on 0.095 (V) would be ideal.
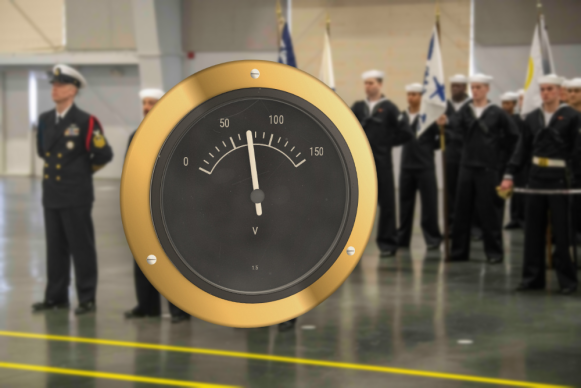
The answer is 70 (V)
